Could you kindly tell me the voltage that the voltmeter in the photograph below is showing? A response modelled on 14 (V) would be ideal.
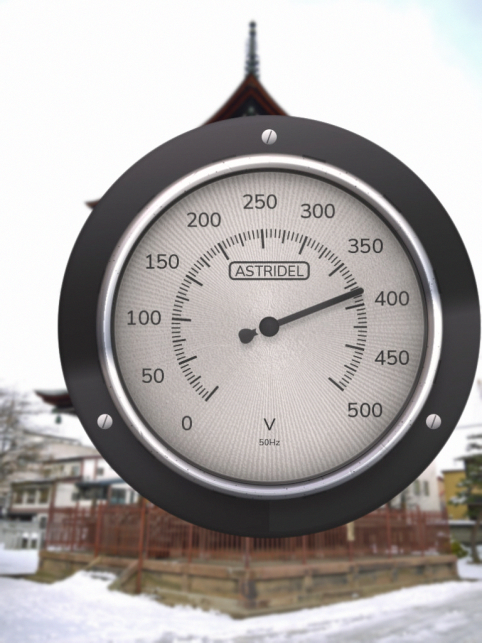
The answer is 385 (V)
